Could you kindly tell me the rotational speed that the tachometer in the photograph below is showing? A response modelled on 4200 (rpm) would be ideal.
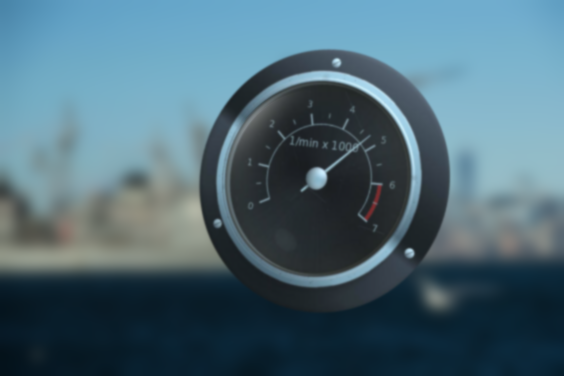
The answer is 4750 (rpm)
